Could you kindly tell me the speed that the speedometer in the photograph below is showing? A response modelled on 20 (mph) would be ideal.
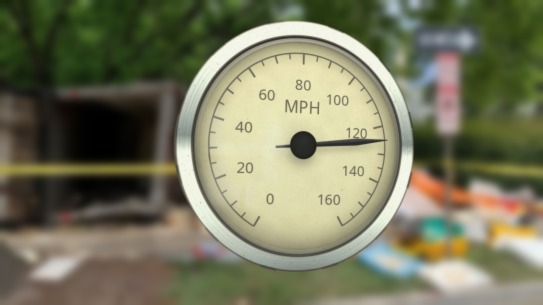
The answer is 125 (mph)
